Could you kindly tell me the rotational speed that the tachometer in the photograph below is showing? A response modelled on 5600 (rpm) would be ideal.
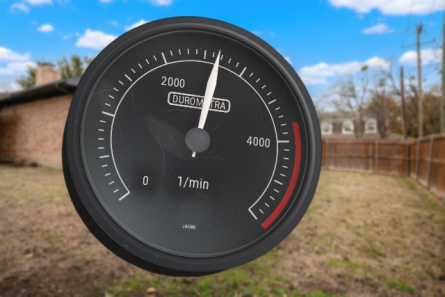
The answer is 2650 (rpm)
